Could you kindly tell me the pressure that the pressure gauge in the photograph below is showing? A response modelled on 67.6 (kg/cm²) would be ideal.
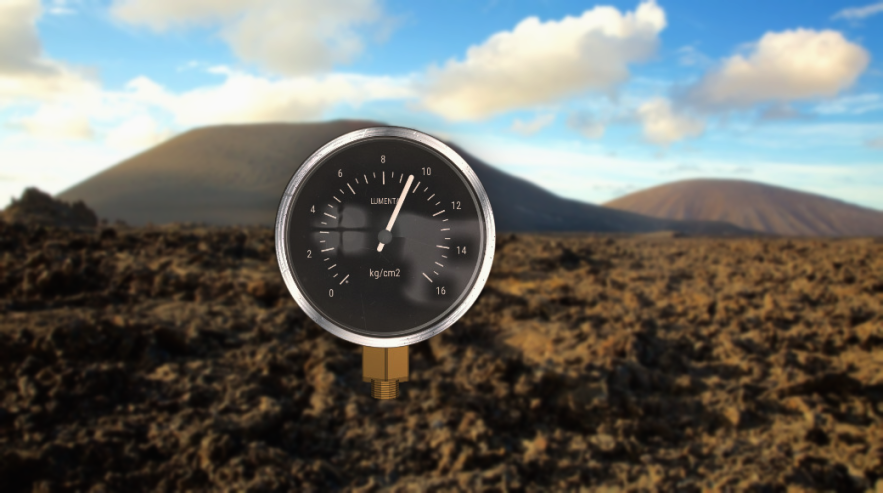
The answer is 9.5 (kg/cm²)
